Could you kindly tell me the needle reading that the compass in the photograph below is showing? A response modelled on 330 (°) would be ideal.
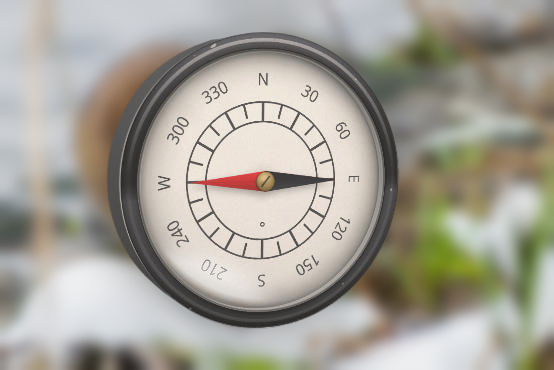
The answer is 270 (°)
